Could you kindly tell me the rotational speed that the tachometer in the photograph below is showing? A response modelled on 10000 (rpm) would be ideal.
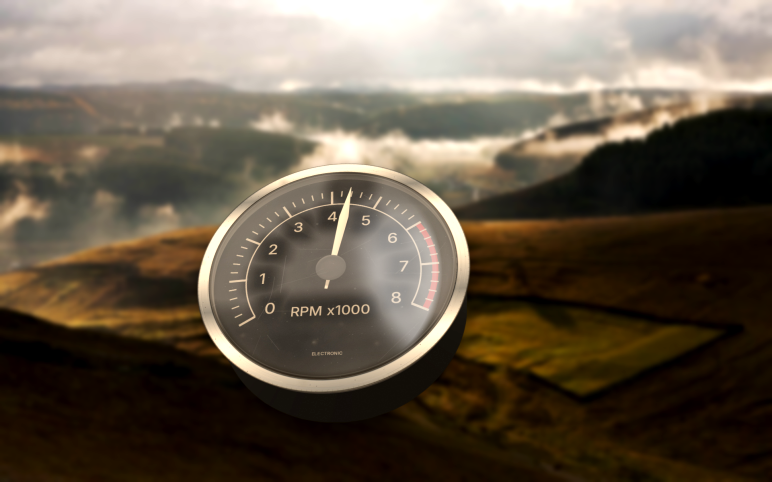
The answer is 4400 (rpm)
